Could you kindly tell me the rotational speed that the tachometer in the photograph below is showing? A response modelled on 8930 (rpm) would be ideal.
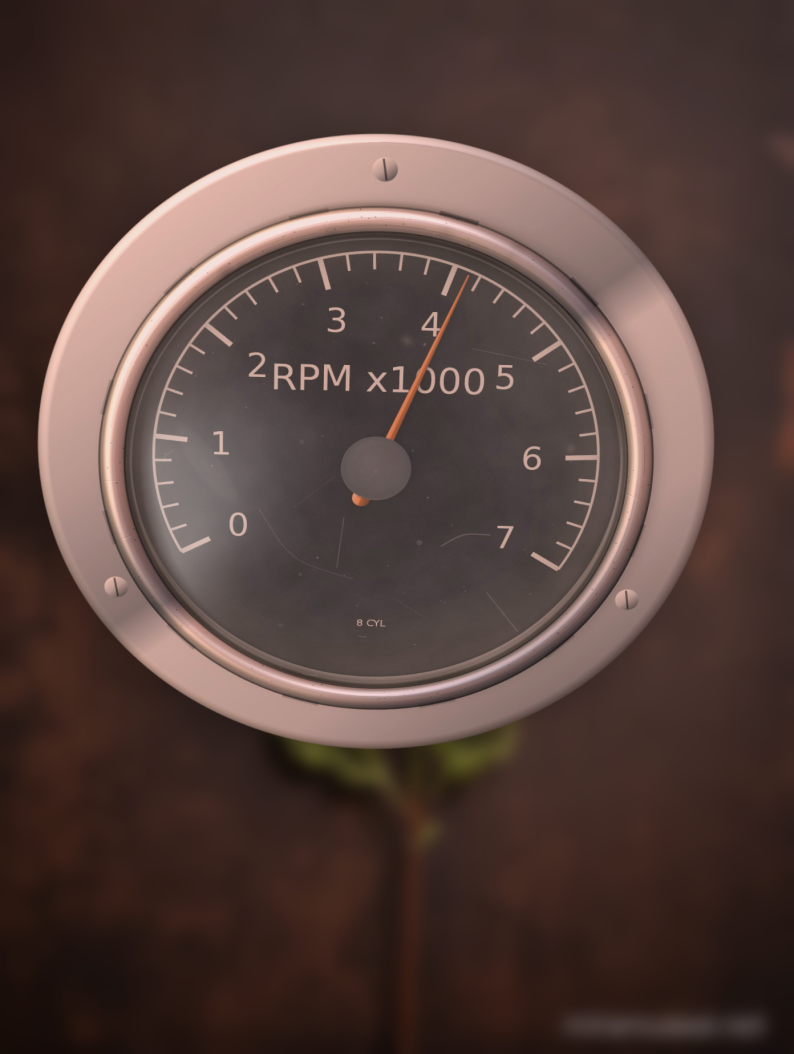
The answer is 4100 (rpm)
